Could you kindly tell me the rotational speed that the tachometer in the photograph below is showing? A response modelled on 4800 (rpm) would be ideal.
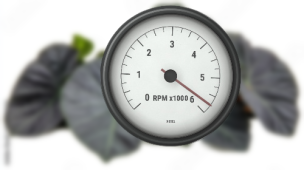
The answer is 5750 (rpm)
